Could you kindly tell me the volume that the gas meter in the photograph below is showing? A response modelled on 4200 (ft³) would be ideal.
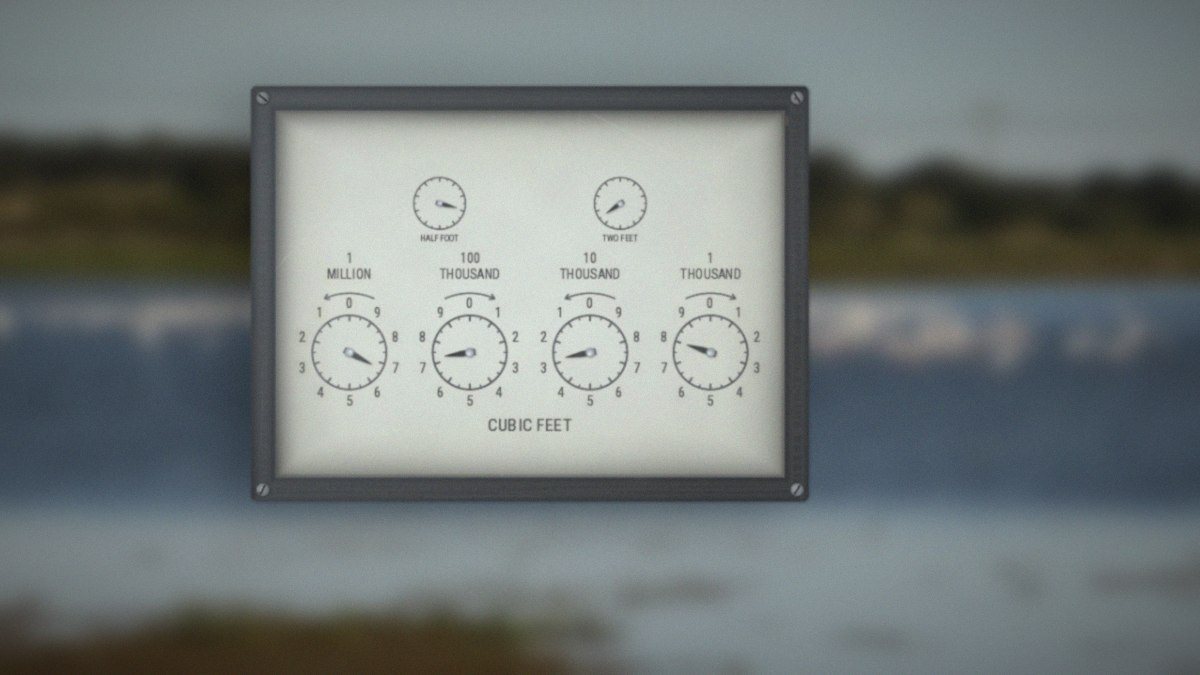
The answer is 672800 (ft³)
